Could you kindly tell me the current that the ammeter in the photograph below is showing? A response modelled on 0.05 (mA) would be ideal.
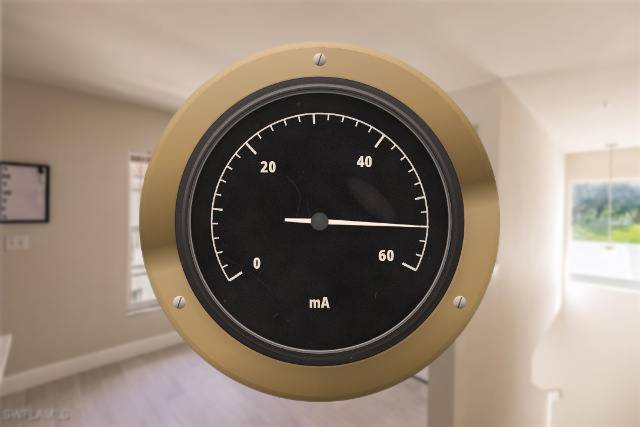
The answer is 54 (mA)
